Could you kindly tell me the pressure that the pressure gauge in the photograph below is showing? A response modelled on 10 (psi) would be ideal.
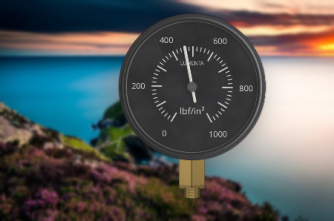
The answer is 460 (psi)
